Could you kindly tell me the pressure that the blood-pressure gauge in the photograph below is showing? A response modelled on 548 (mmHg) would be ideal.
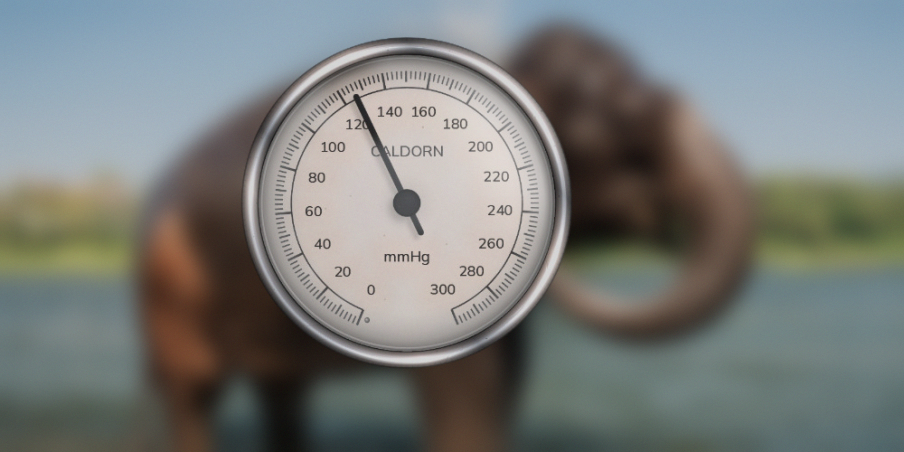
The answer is 126 (mmHg)
